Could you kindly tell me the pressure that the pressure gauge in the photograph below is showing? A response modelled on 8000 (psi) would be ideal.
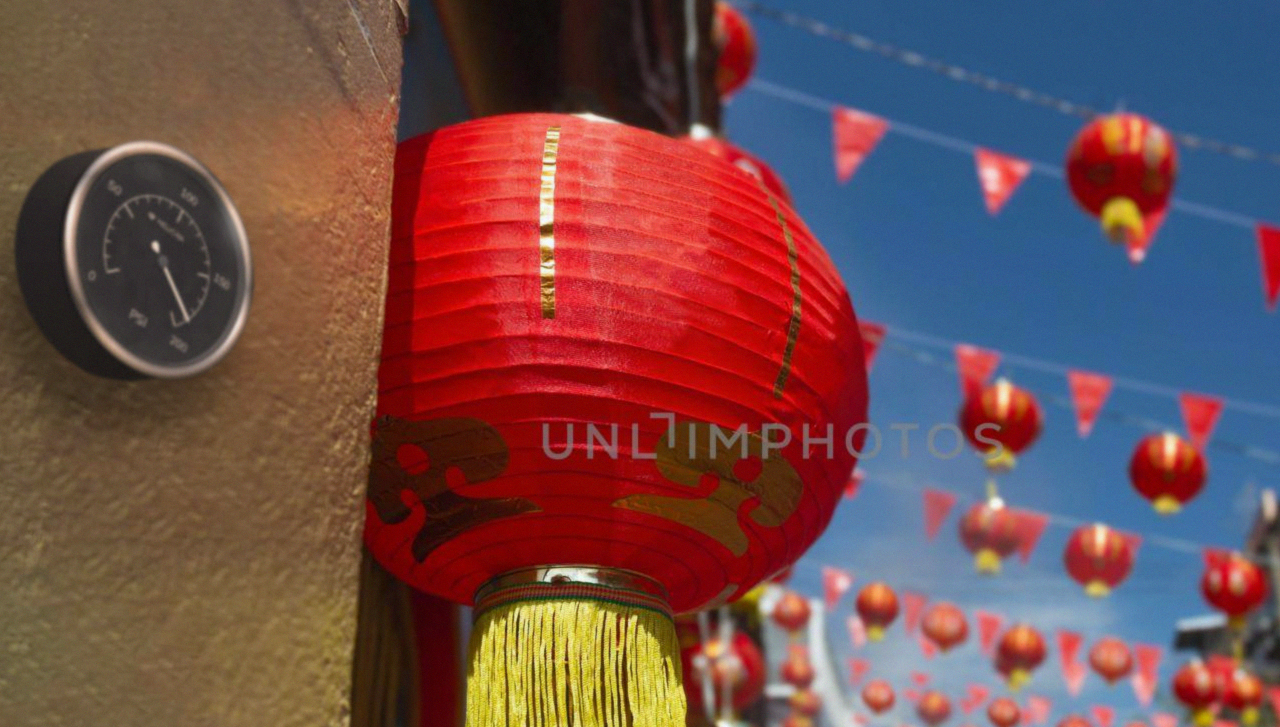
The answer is 190 (psi)
